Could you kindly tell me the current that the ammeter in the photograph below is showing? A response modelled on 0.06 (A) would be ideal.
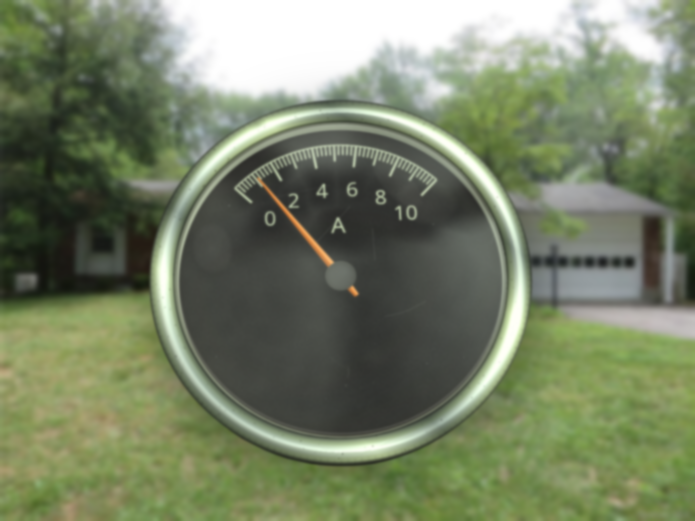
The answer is 1 (A)
